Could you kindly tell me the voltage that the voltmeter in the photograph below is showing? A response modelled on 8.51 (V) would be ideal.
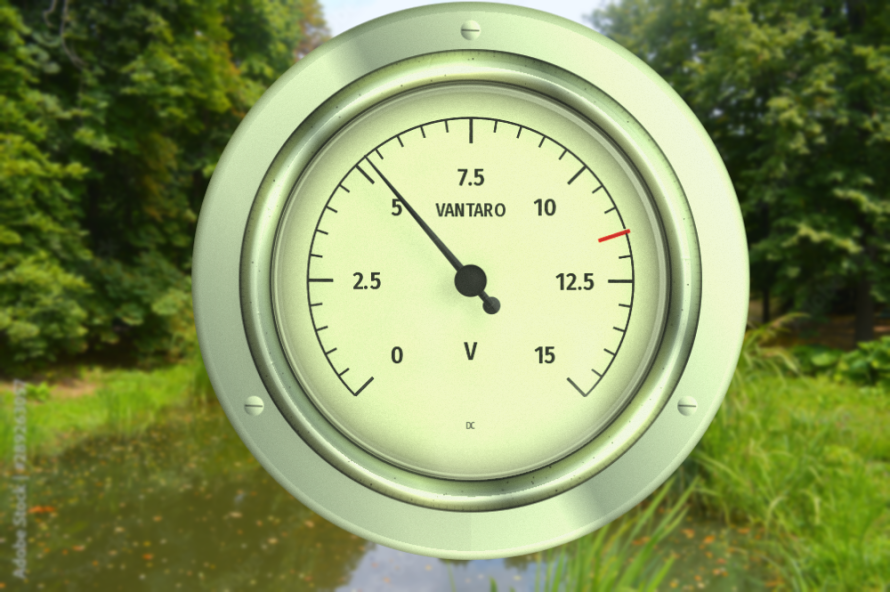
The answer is 5.25 (V)
